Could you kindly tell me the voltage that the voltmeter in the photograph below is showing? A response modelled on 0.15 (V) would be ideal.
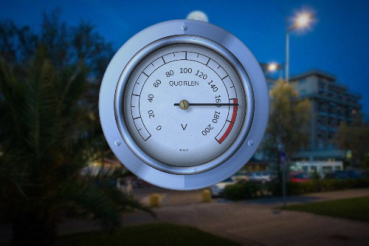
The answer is 165 (V)
